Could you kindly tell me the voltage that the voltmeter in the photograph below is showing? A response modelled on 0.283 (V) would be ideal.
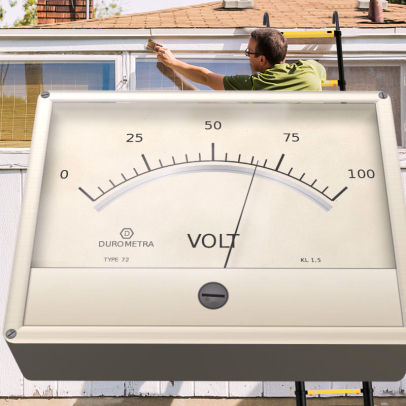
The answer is 67.5 (V)
